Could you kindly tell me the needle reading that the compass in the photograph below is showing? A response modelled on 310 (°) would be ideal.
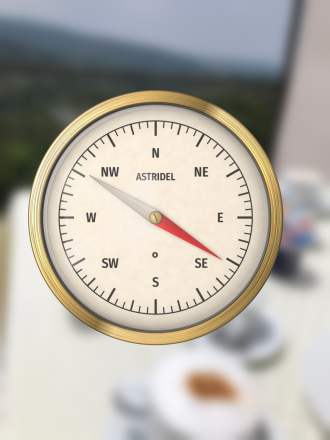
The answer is 122.5 (°)
